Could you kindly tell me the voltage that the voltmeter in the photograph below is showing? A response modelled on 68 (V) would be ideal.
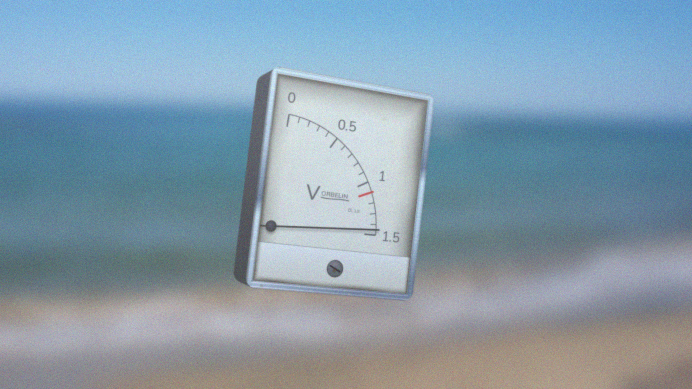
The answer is 1.45 (V)
